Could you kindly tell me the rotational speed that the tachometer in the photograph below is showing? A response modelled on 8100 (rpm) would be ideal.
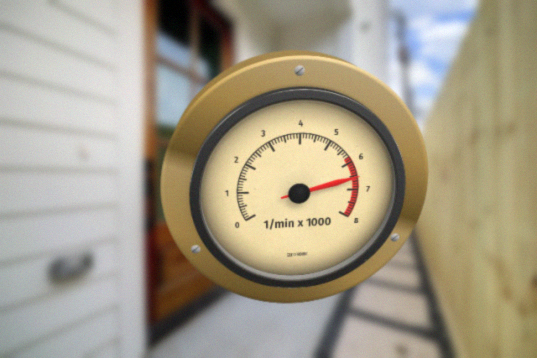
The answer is 6500 (rpm)
